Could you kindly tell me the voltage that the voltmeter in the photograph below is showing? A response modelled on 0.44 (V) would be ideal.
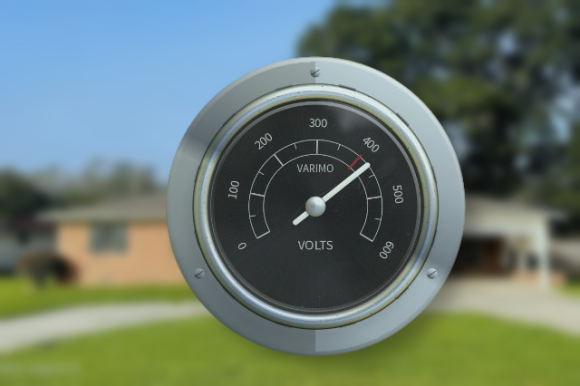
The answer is 425 (V)
